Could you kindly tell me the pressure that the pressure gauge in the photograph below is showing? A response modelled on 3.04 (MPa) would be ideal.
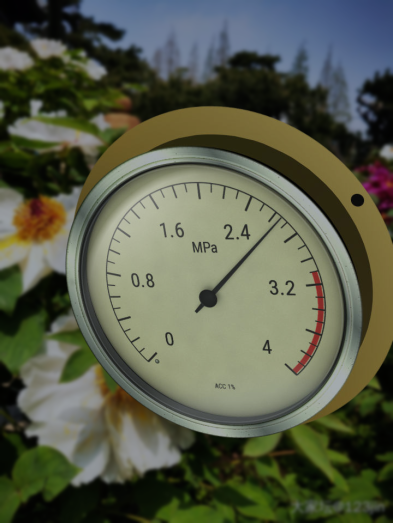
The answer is 2.65 (MPa)
